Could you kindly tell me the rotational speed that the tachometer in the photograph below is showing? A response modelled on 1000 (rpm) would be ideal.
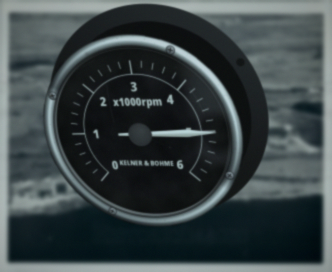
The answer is 5000 (rpm)
